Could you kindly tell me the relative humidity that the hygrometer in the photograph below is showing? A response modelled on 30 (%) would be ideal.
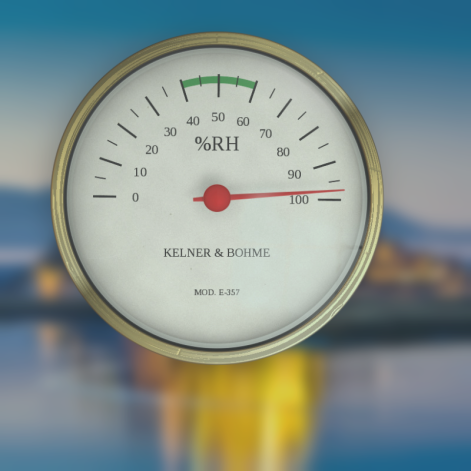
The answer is 97.5 (%)
